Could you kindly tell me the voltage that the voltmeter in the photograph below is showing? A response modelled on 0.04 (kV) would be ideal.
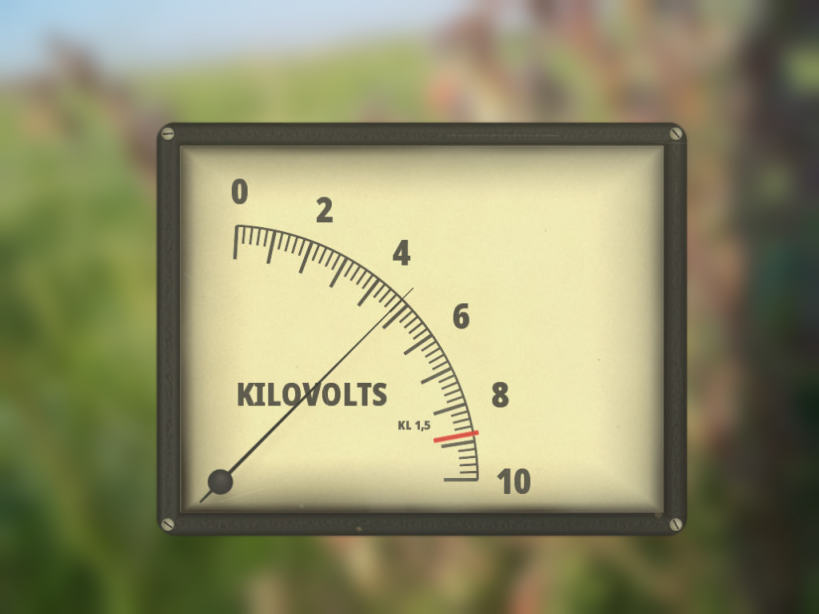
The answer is 4.8 (kV)
